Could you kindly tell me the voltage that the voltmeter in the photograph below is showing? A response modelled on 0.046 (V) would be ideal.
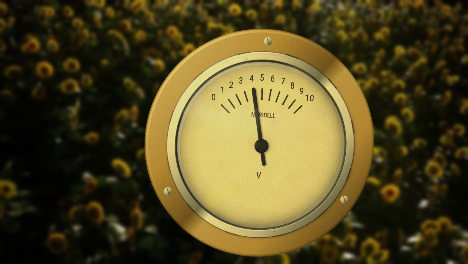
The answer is 4 (V)
